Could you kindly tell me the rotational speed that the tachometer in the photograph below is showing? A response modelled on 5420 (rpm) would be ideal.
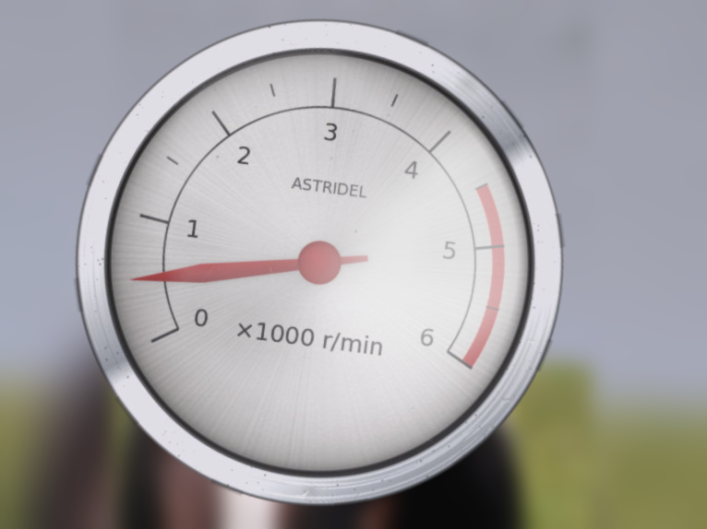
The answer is 500 (rpm)
